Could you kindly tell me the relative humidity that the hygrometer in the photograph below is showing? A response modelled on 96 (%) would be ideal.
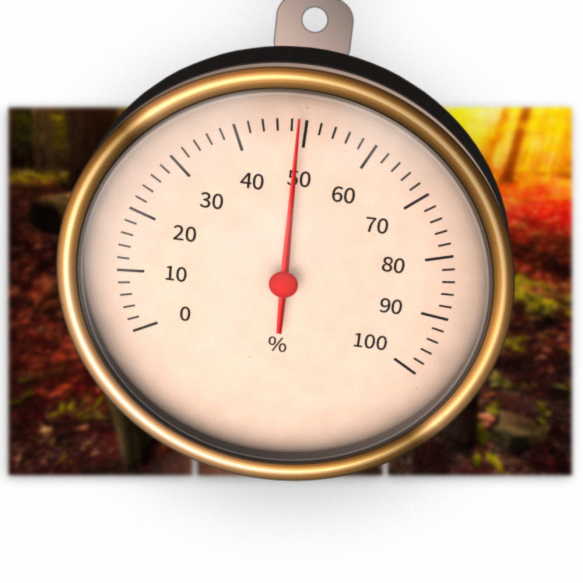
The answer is 49 (%)
